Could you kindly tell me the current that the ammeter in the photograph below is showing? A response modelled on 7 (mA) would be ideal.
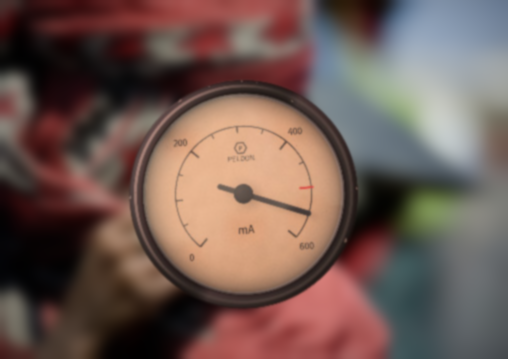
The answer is 550 (mA)
